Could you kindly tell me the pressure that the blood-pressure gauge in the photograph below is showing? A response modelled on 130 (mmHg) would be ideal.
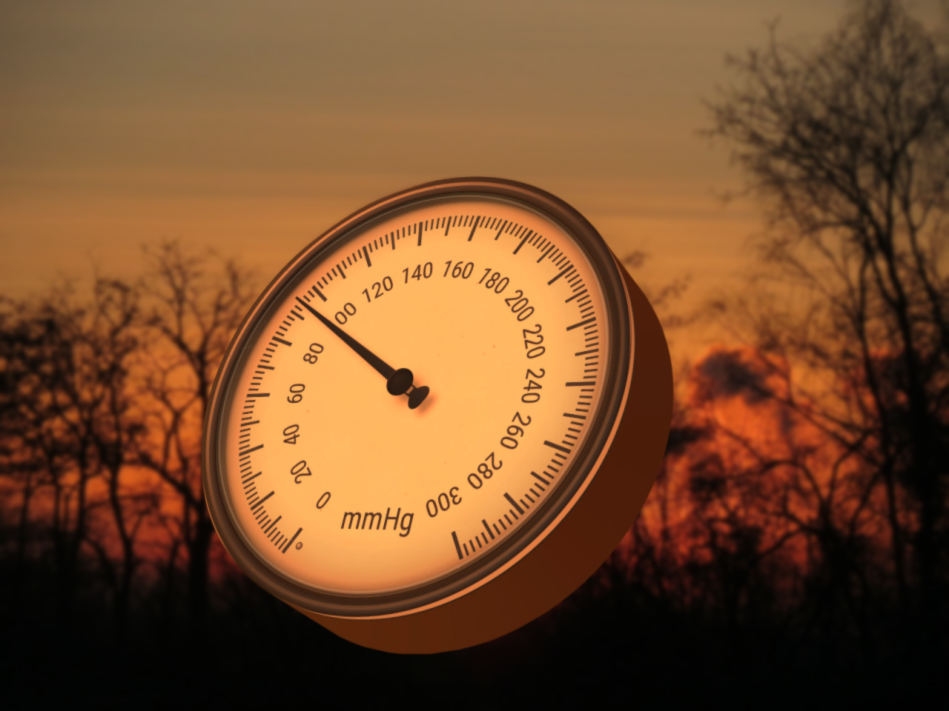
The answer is 94 (mmHg)
